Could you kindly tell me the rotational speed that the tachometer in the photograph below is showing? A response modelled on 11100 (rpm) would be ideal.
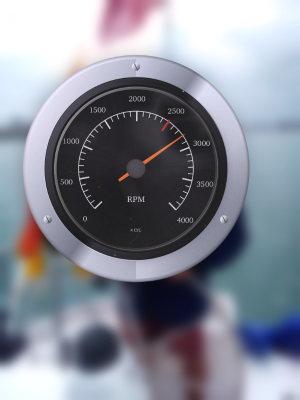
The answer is 2800 (rpm)
